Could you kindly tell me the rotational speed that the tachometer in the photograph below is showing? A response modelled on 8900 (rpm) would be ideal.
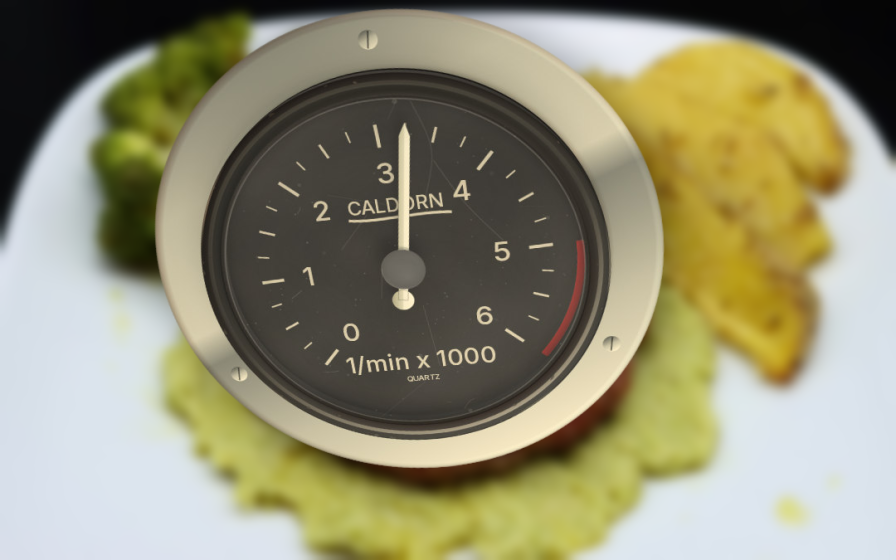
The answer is 3250 (rpm)
